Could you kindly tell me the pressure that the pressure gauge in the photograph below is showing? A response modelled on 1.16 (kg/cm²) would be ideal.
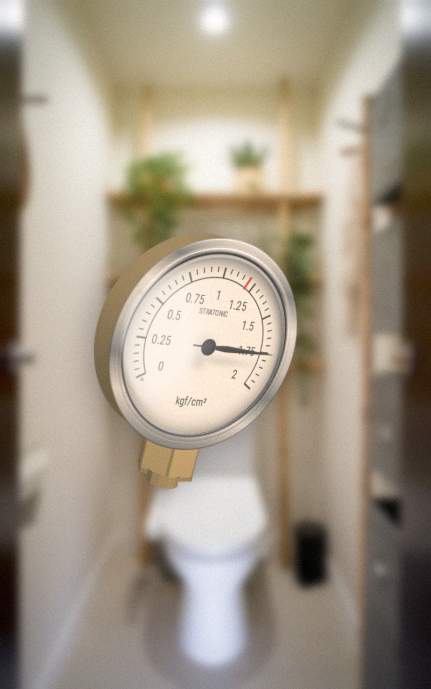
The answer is 1.75 (kg/cm²)
